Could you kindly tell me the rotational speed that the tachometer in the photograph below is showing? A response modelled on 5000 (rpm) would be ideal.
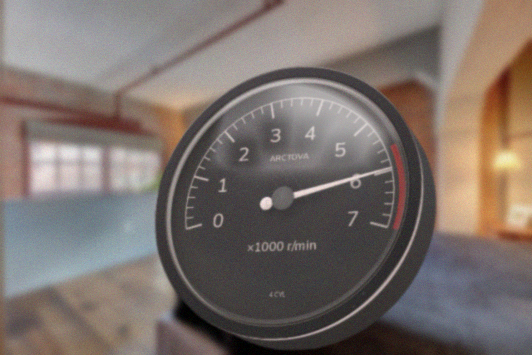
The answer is 6000 (rpm)
